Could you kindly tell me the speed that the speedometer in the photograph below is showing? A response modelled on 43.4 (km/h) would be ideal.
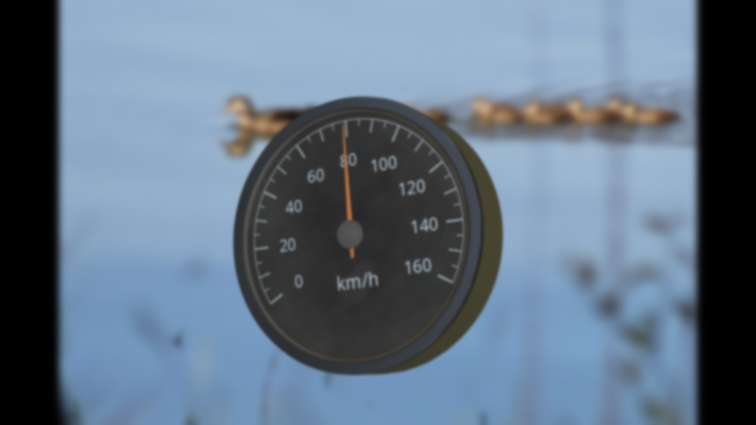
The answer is 80 (km/h)
